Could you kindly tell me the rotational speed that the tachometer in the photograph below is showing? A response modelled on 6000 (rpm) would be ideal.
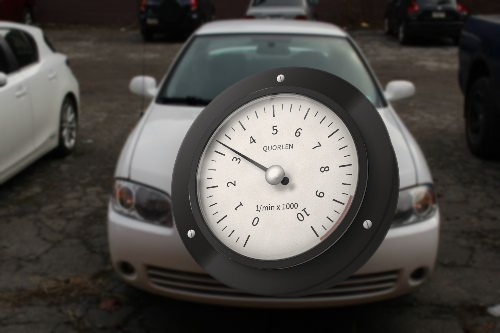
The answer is 3250 (rpm)
